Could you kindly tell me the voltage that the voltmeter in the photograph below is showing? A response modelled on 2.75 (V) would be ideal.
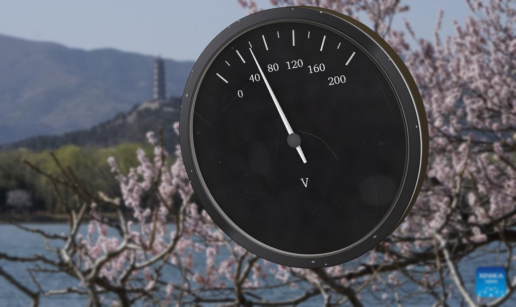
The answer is 60 (V)
